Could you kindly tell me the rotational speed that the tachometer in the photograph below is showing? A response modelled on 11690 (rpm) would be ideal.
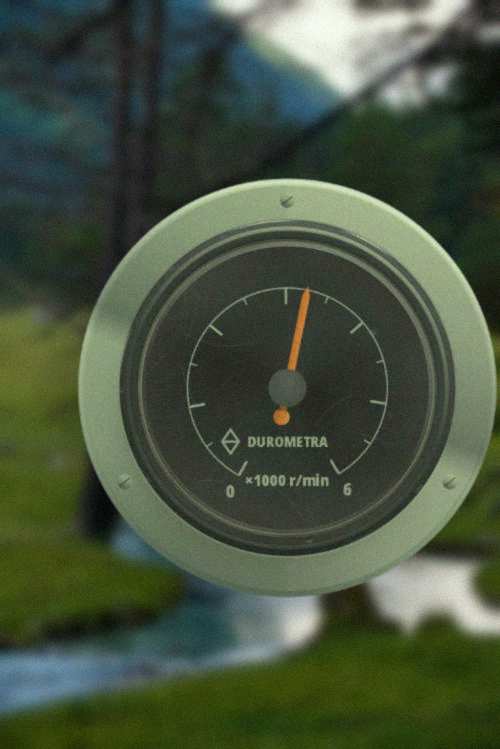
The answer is 3250 (rpm)
